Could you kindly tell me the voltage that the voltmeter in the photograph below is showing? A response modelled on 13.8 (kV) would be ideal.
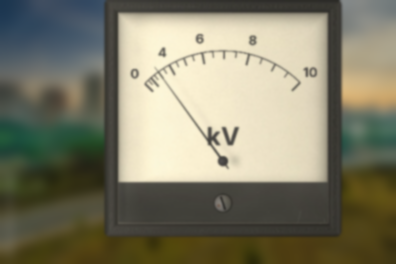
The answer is 3 (kV)
